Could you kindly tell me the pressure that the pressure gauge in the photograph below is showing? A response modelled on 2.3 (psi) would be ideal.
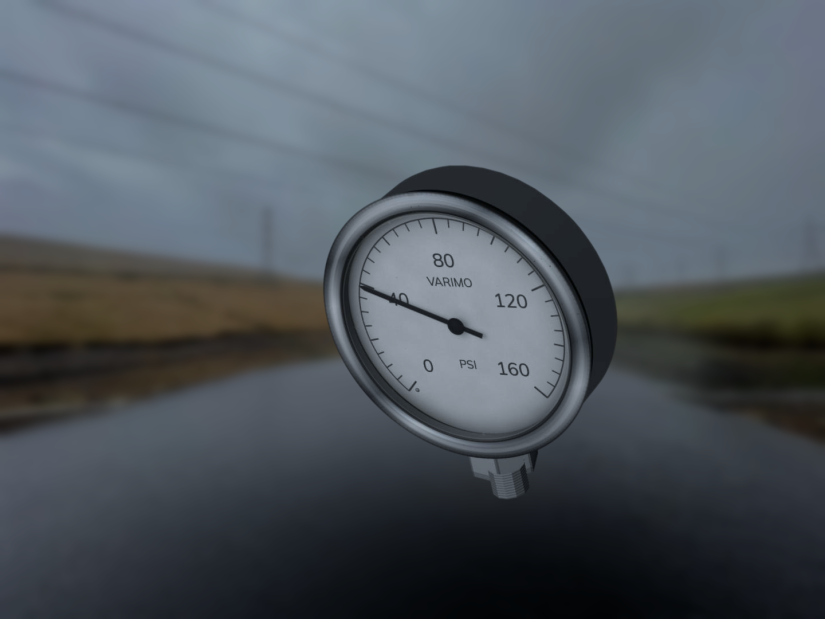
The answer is 40 (psi)
